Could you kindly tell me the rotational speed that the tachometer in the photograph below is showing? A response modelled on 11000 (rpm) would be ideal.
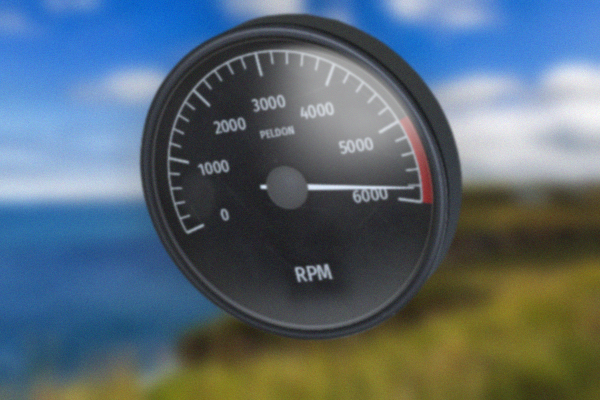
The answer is 5800 (rpm)
